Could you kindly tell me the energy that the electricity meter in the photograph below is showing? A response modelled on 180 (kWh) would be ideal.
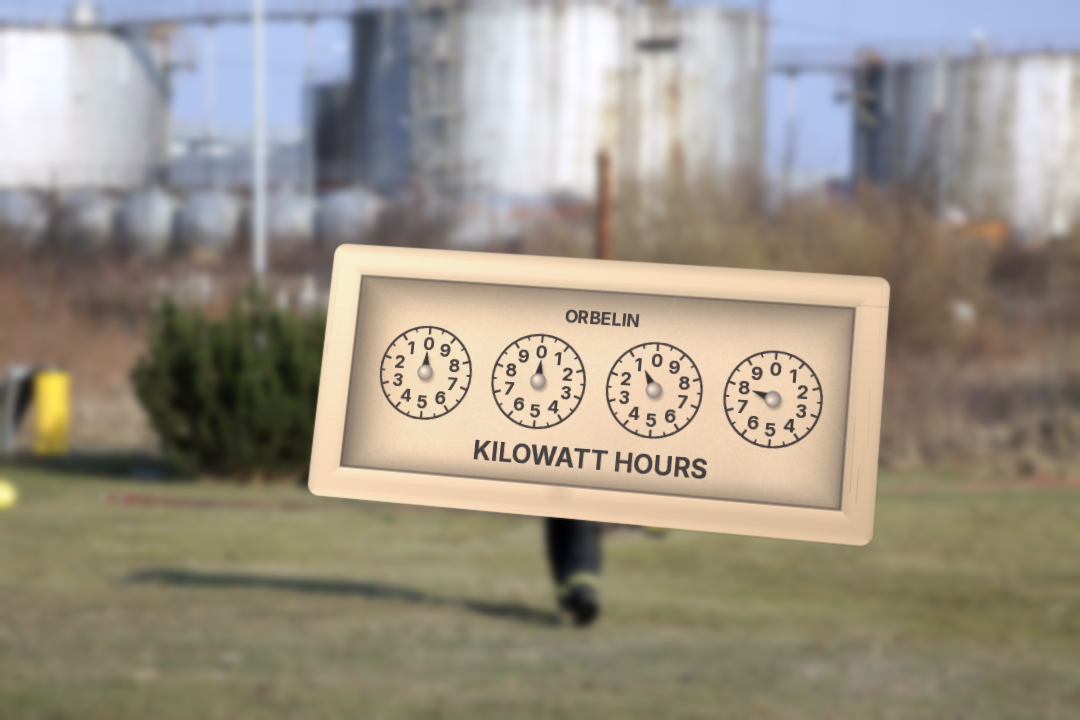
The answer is 8 (kWh)
